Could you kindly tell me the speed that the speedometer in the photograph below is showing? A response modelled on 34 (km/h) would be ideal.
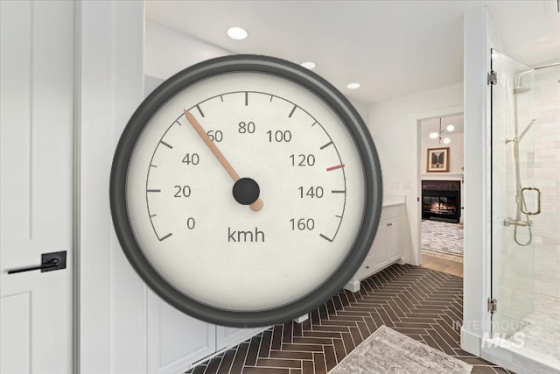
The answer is 55 (km/h)
